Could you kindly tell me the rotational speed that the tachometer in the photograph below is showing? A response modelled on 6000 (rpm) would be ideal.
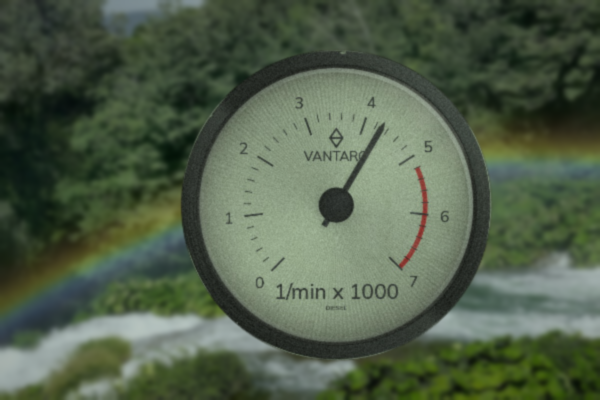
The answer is 4300 (rpm)
